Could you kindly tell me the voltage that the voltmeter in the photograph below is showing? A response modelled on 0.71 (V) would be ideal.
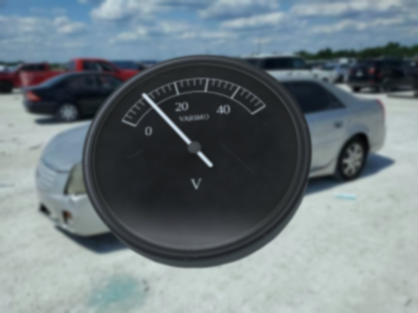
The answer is 10 (V)
